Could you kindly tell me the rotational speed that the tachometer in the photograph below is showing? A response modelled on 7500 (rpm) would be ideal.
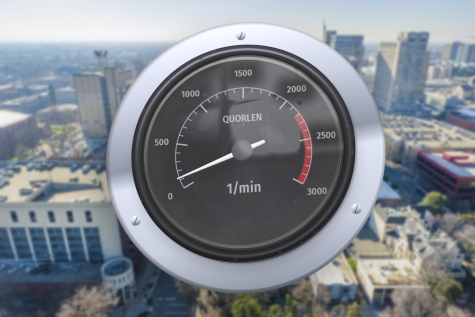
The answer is 100 (rpm)
